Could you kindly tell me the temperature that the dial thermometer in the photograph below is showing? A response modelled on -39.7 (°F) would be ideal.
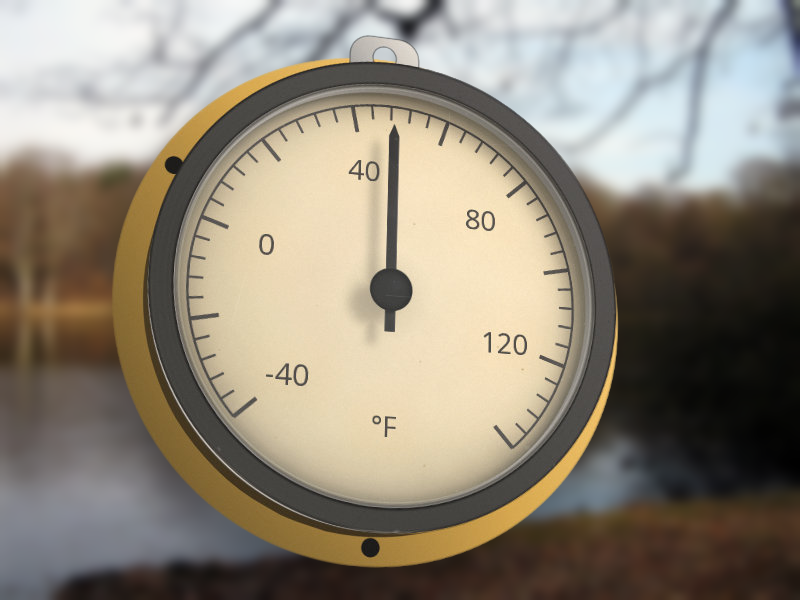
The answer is 48 (°F)
